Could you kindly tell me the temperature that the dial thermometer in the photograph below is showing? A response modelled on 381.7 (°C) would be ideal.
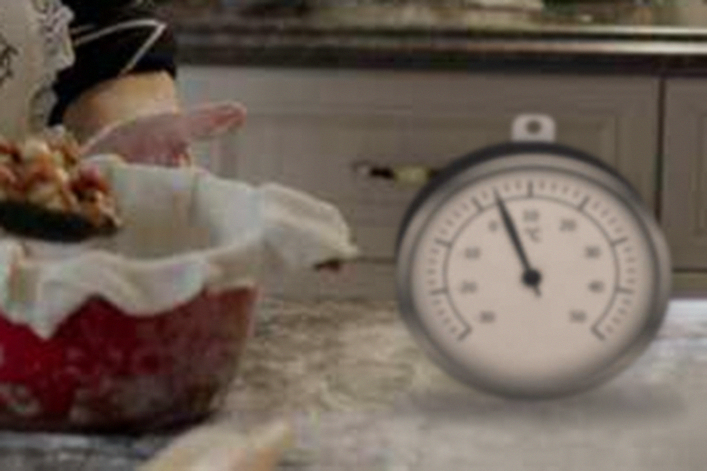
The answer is 4 (°C)
